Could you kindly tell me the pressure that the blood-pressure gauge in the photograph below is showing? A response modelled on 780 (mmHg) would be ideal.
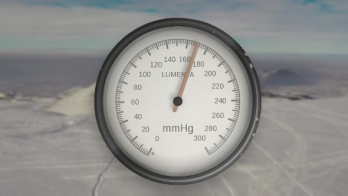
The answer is 170 (mmHg)
